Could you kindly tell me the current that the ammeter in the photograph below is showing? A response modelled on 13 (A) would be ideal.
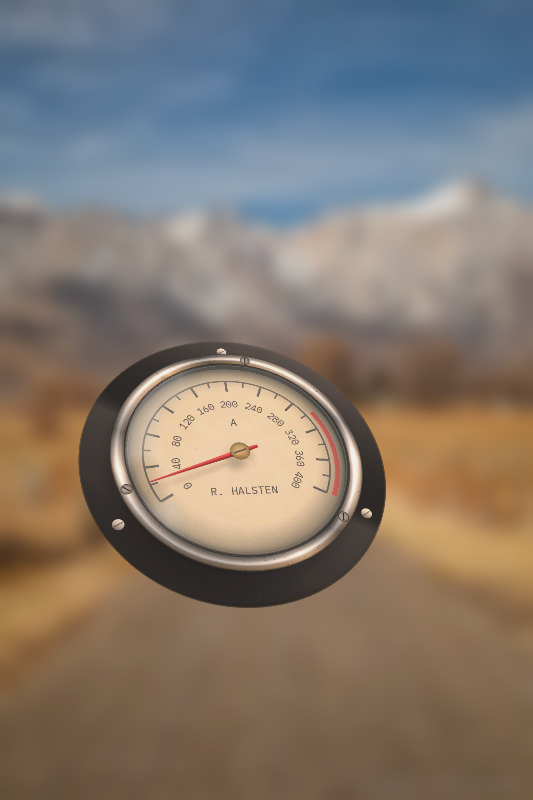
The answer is 20 (A)
